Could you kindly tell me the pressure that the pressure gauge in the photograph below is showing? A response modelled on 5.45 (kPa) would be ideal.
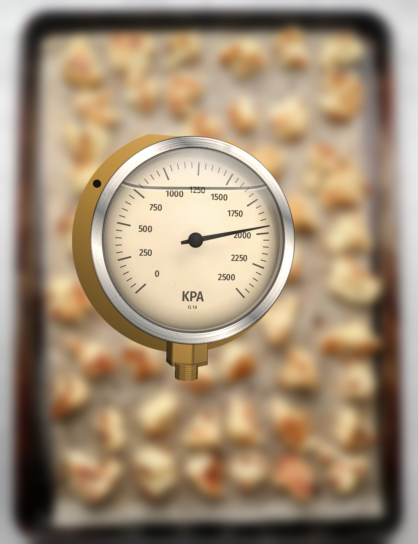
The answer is 1950 (kPa)
